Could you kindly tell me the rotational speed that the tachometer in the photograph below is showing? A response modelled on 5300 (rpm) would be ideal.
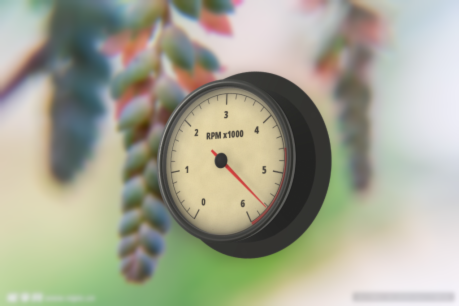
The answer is 5600 (rpm)
